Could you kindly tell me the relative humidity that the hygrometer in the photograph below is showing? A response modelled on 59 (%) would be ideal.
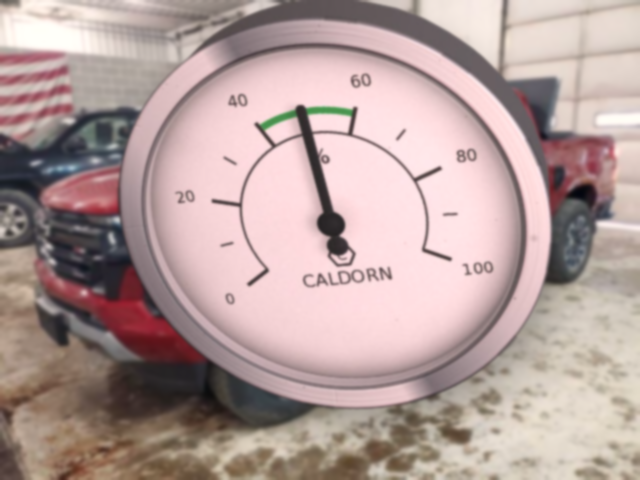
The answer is 50 (%)
